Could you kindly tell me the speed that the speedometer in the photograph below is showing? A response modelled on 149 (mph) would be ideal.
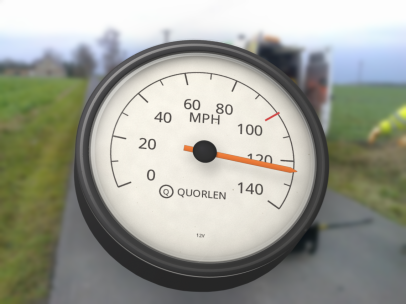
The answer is 125 (mph)
